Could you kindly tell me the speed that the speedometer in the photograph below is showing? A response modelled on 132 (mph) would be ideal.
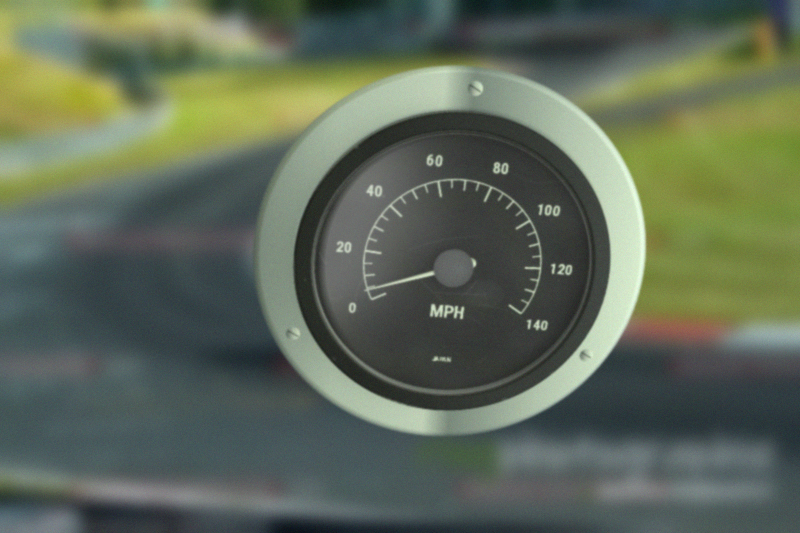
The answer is 5 (mph)
